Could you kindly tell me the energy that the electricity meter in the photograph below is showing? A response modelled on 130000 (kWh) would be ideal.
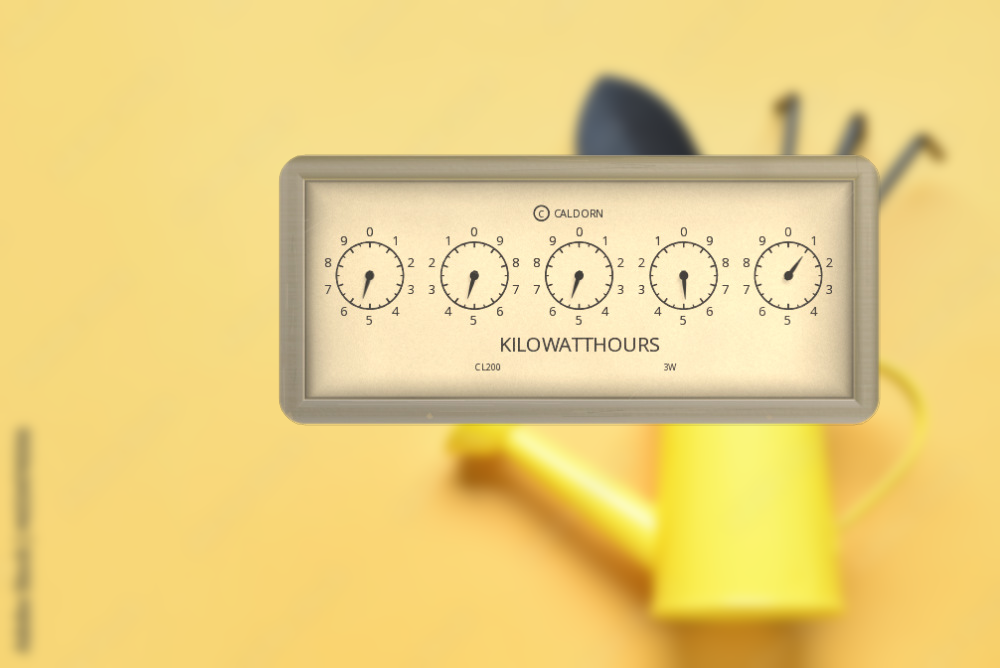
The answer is 54551 (kWh)
